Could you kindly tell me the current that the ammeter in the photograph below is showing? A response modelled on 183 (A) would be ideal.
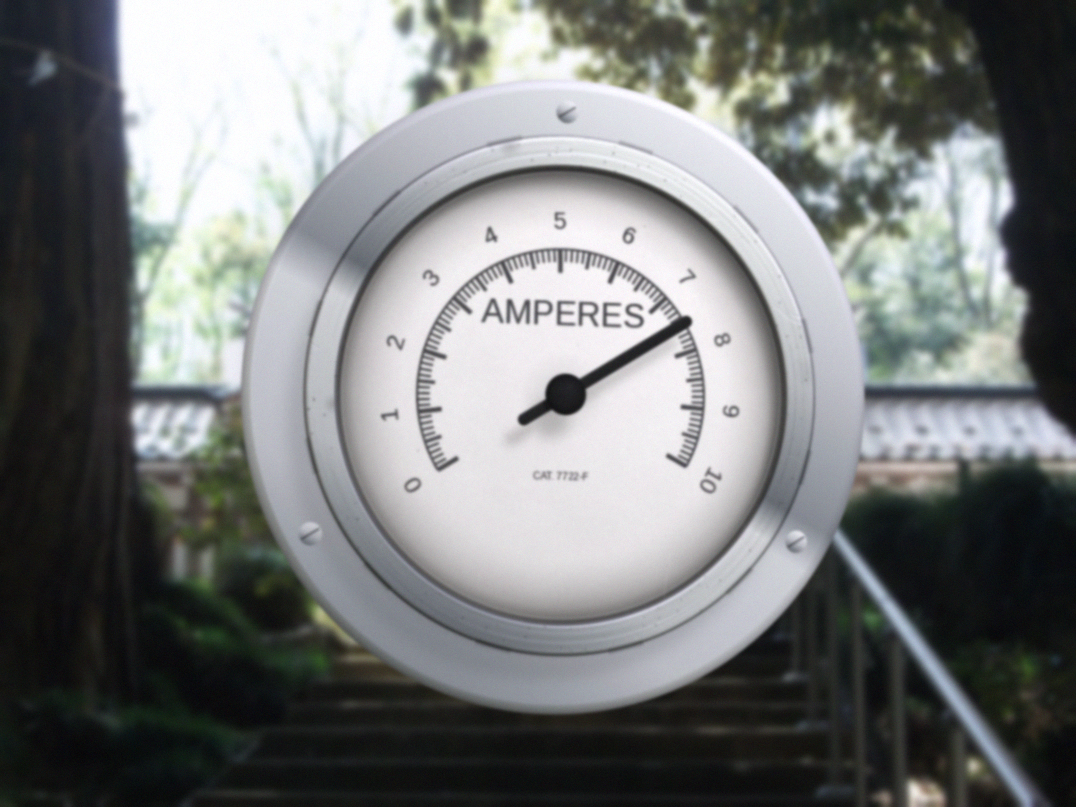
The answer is 7.5 (A)
